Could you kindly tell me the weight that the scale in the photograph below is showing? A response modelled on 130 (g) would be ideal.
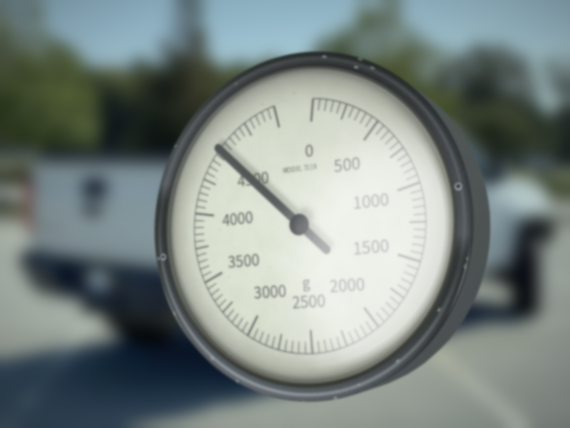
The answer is 4500 (g)
